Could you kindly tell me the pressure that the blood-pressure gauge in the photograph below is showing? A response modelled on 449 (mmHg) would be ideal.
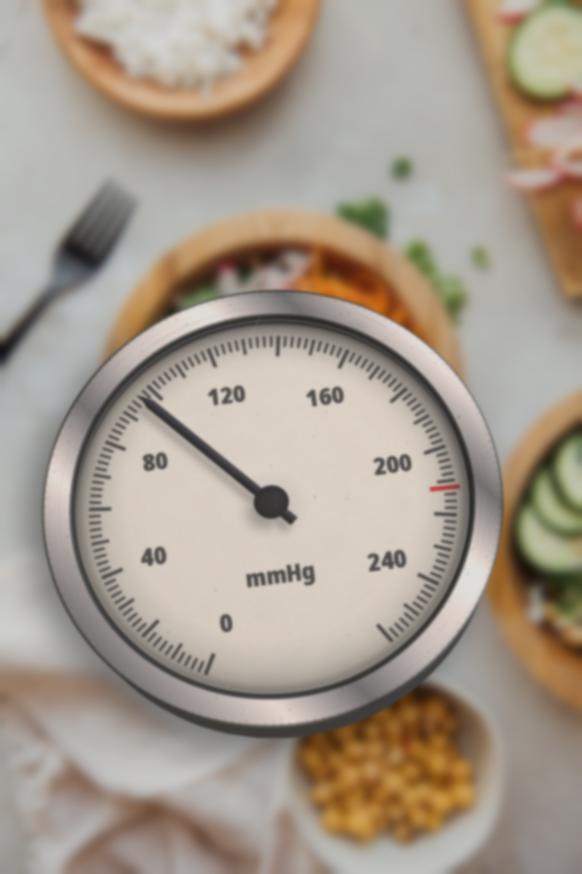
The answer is 96 (mmHg)
